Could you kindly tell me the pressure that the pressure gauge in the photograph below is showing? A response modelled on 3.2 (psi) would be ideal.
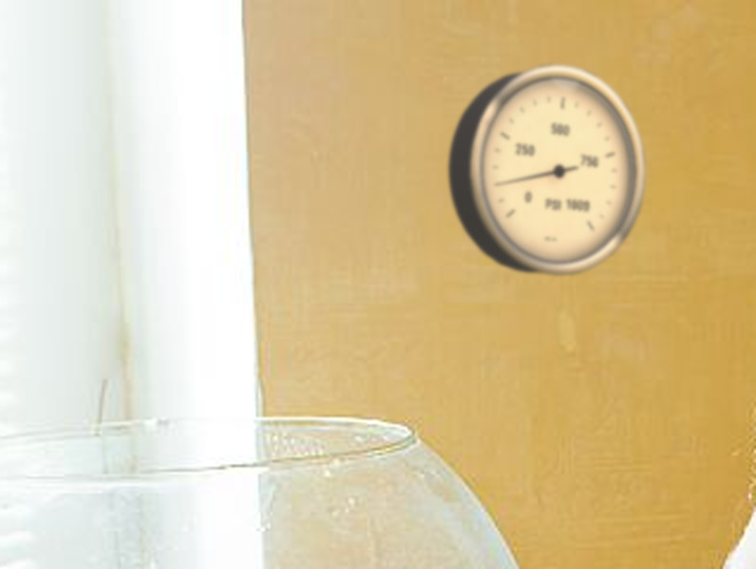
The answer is 100 (psi)
